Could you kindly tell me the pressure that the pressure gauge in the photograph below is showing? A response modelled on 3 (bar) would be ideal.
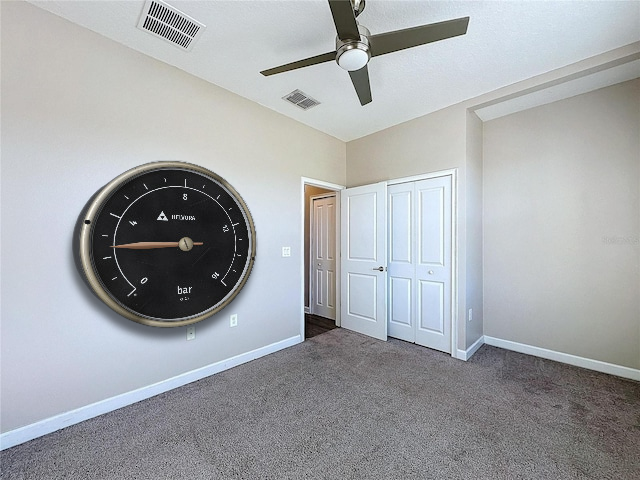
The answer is 2.5 (bar)
